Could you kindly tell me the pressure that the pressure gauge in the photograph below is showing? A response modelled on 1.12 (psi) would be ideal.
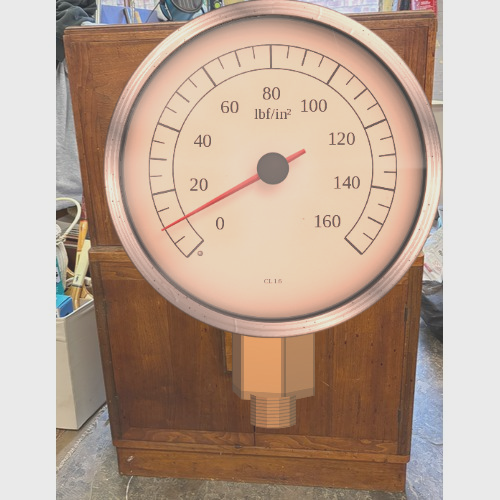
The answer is 10 (psi)
